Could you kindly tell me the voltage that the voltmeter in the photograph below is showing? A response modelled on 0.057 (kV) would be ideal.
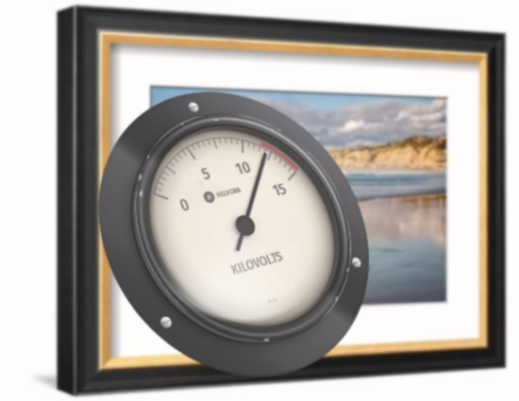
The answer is 12 (kV)
